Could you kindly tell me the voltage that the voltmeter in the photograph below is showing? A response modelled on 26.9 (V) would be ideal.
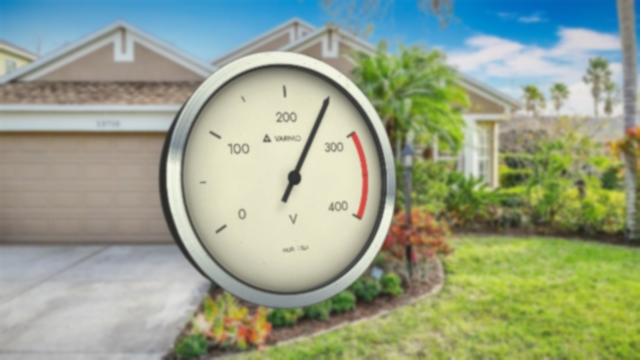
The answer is 250 (V)
